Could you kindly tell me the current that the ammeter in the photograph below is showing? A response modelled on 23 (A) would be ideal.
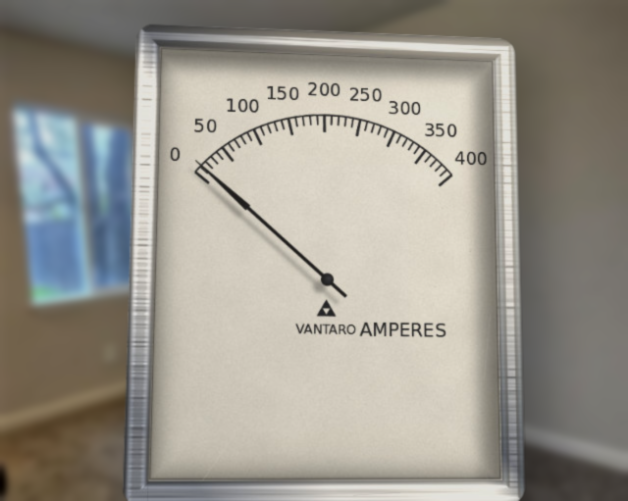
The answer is 10 (A)
